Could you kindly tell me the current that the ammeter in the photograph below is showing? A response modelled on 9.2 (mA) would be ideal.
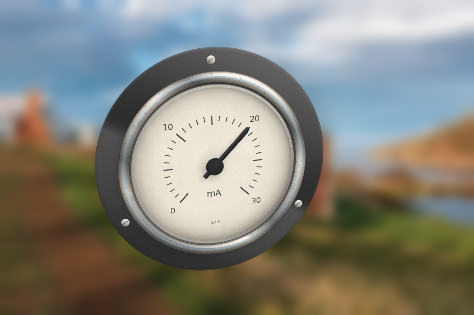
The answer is 20 (mA)
